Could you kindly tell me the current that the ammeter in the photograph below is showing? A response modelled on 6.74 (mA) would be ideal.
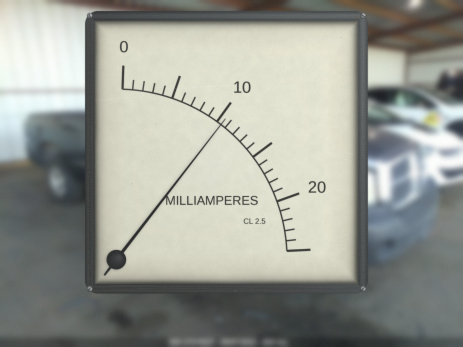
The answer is 10.5 (mA)
